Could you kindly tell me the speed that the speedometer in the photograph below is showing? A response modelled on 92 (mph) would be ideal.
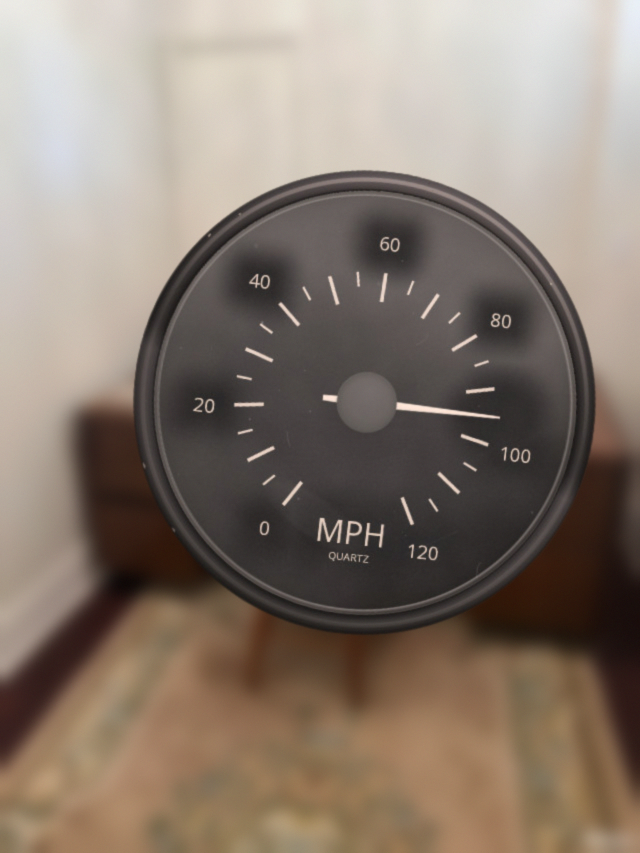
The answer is 95 (mph)
